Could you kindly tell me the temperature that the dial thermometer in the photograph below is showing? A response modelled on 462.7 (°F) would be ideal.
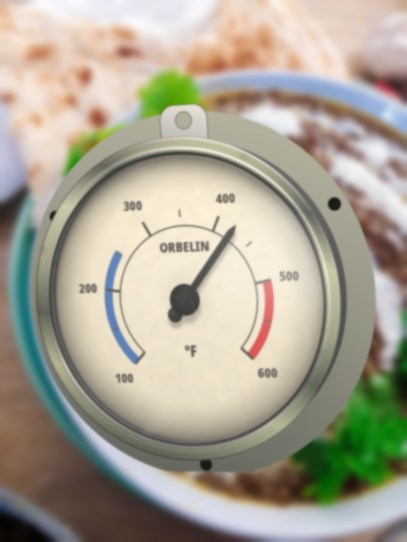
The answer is 425 (°F)
